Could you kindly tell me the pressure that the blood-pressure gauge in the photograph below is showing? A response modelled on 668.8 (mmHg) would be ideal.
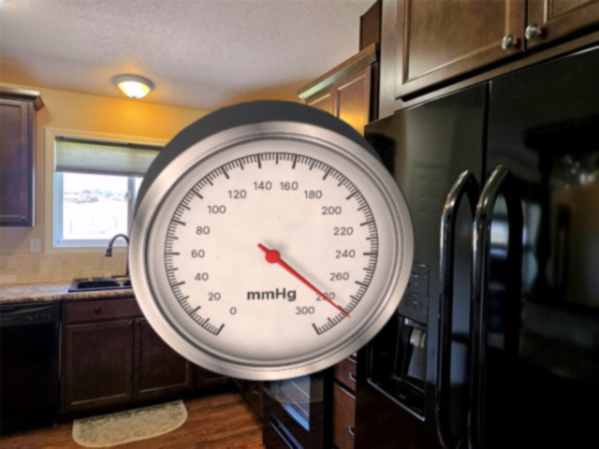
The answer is 280 (mmHg)
